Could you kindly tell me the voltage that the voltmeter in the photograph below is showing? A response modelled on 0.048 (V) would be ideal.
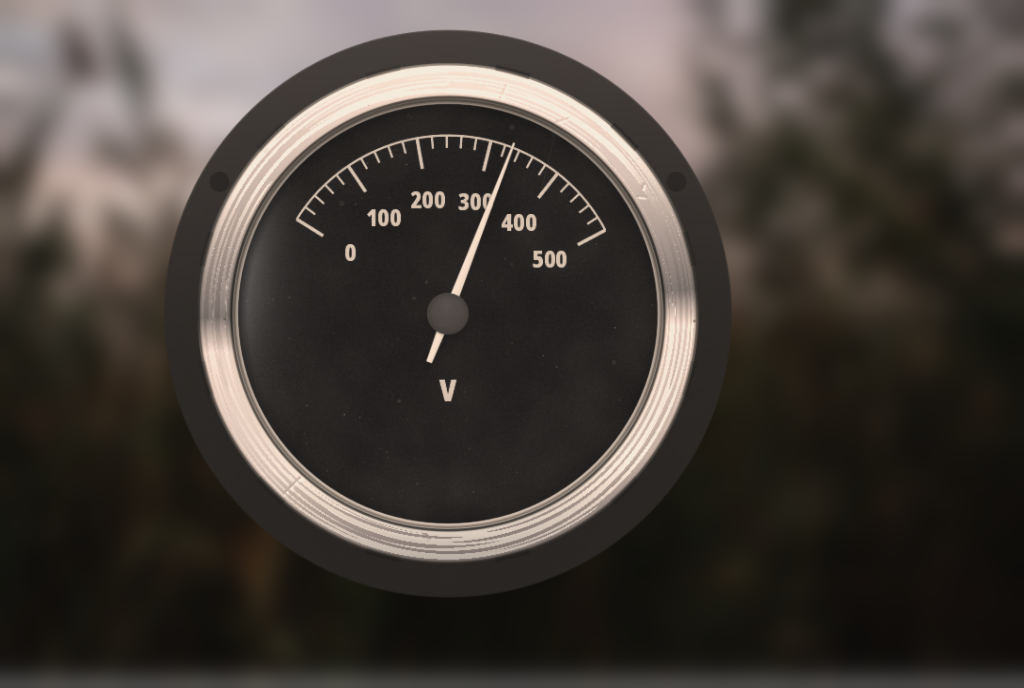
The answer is 330 (V)
